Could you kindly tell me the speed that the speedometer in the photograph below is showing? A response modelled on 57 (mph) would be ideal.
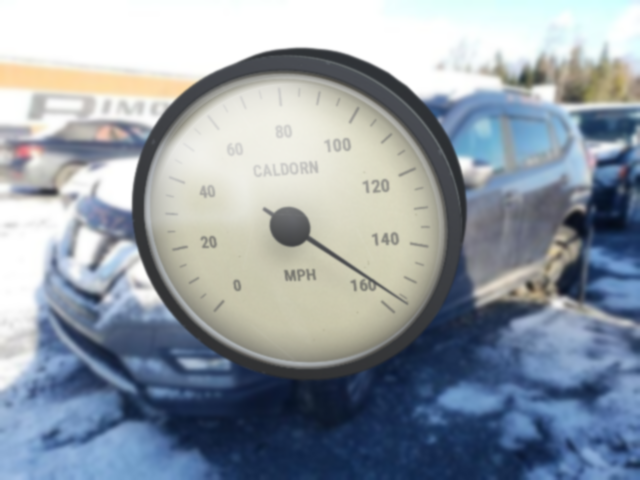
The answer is 155 (mph)
